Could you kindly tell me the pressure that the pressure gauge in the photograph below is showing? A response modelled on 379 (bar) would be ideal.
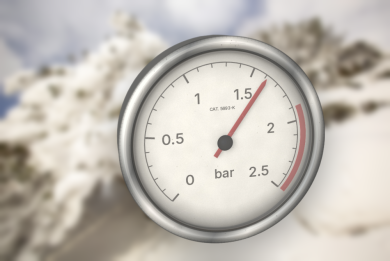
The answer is 1.6 (bar)
